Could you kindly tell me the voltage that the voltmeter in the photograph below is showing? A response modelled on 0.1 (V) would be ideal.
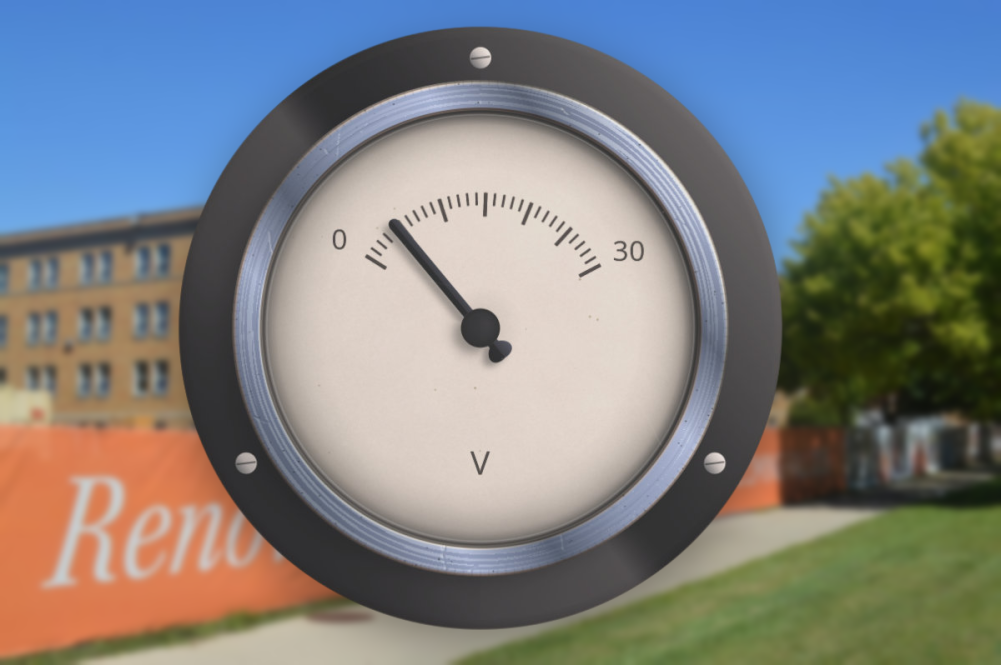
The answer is 4.5 (V)
